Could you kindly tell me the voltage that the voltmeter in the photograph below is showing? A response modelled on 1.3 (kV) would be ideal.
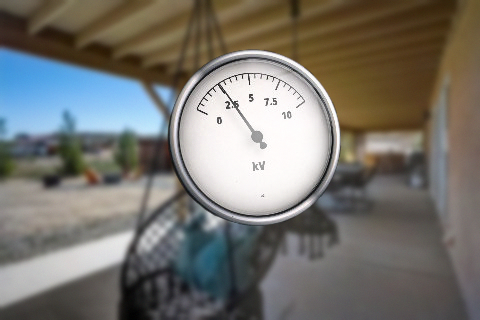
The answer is 2.5 (kV)
